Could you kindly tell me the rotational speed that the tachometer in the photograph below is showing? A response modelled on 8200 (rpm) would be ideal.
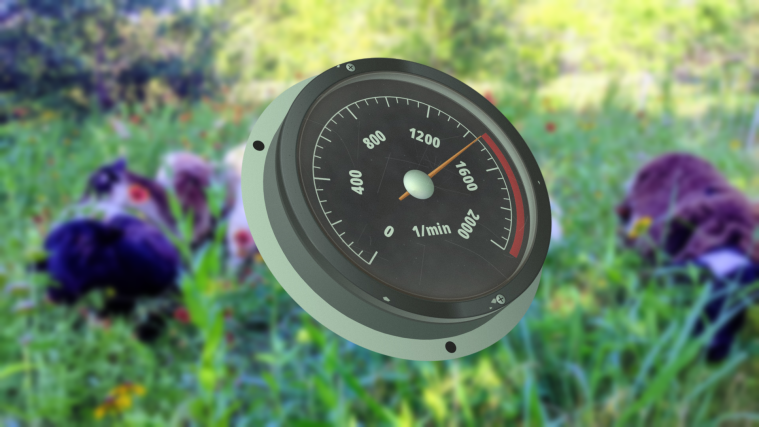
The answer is 1450 (rpm)
